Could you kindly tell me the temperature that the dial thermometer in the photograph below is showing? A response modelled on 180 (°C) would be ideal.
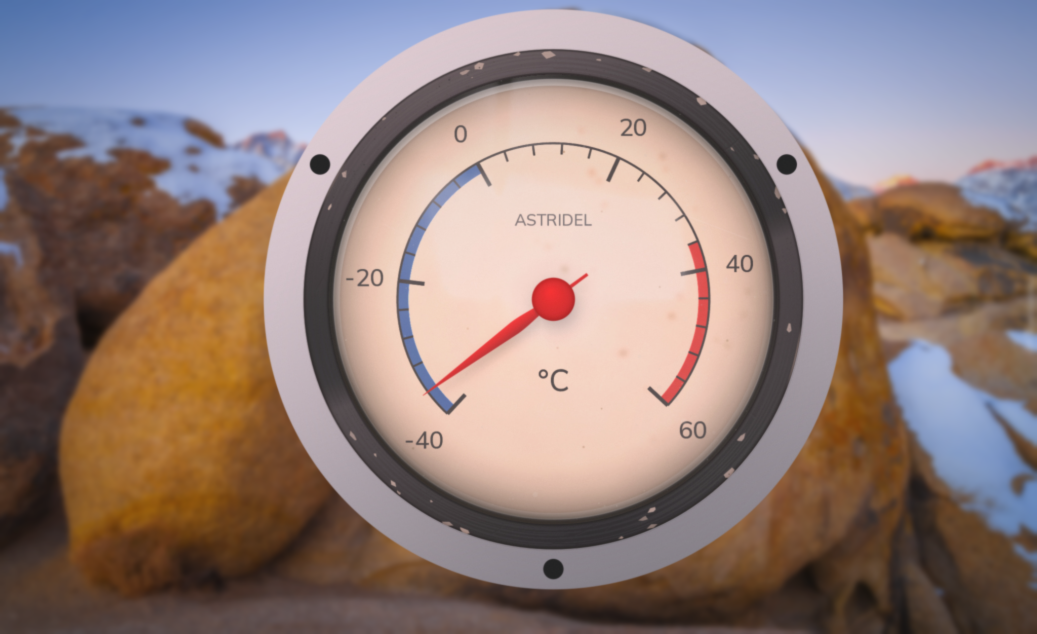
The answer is -36 (°C)
